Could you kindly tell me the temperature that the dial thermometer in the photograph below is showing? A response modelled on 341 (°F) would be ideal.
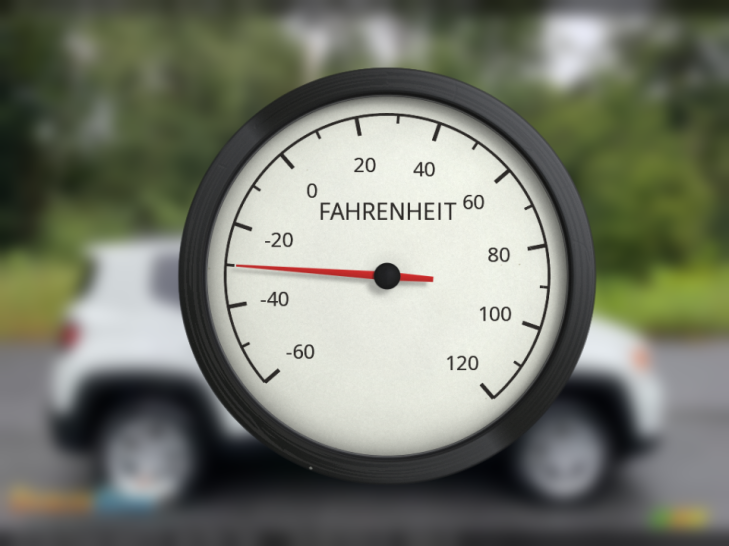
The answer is -30 (°F)
